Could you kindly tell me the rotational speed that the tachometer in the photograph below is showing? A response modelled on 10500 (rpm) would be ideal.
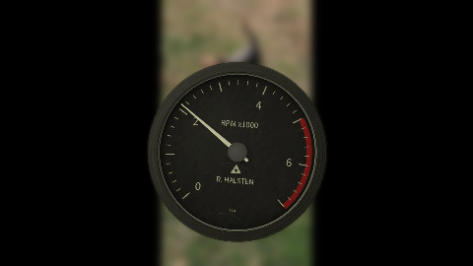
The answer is 2100 (rpm)
